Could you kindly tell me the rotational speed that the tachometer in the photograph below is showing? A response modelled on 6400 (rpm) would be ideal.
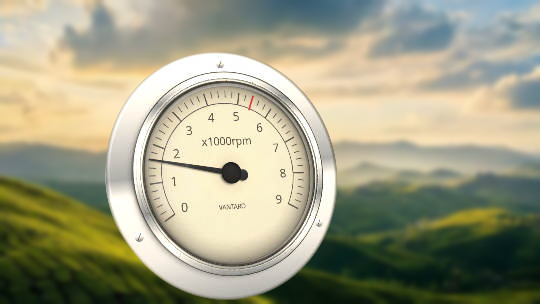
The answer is 1600 (rpm)
